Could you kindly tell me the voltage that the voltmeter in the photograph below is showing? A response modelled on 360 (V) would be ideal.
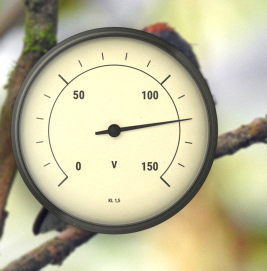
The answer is 120 (V)
